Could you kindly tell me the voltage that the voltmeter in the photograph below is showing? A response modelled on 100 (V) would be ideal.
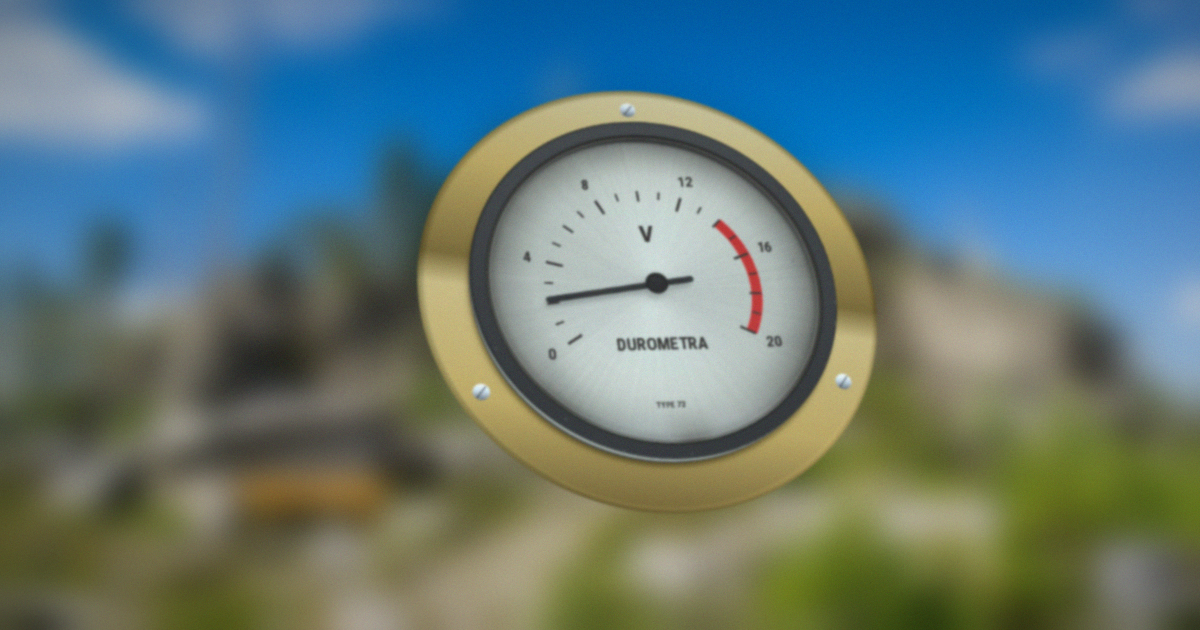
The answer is 2 (V)
